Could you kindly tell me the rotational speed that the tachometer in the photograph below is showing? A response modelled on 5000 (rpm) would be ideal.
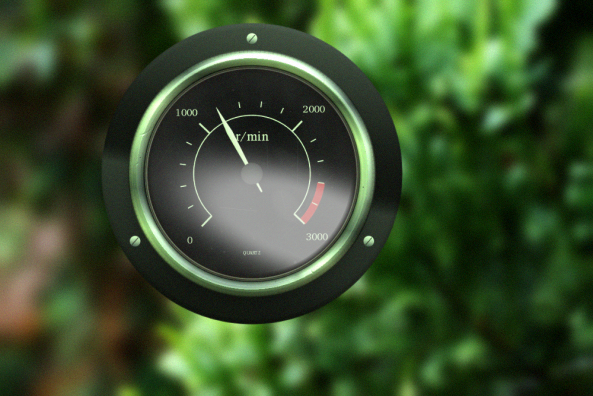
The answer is 1200 (rpm)
